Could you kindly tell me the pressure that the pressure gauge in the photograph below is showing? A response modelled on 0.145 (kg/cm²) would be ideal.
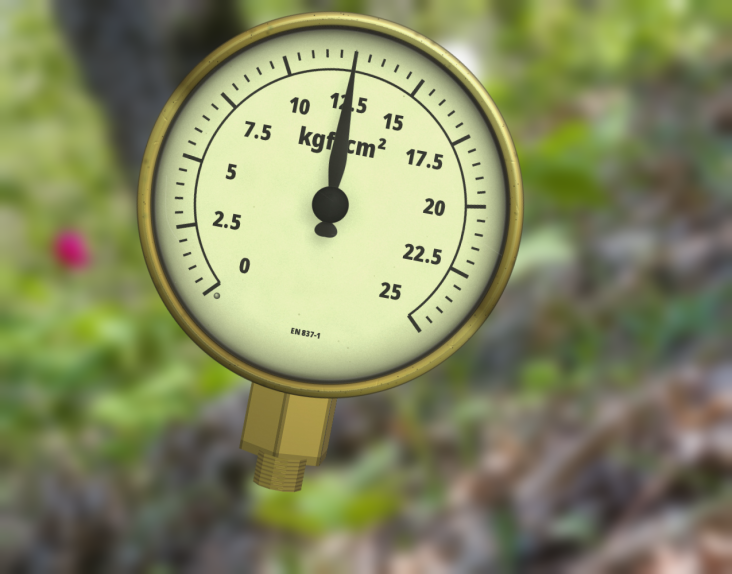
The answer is 12.5 (kg/cm²)
